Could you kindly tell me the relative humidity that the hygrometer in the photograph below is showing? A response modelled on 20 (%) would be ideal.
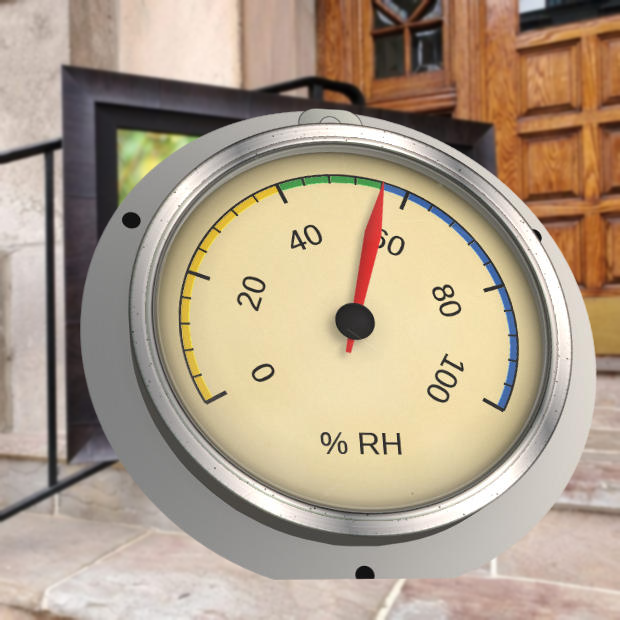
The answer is 56 (%)
